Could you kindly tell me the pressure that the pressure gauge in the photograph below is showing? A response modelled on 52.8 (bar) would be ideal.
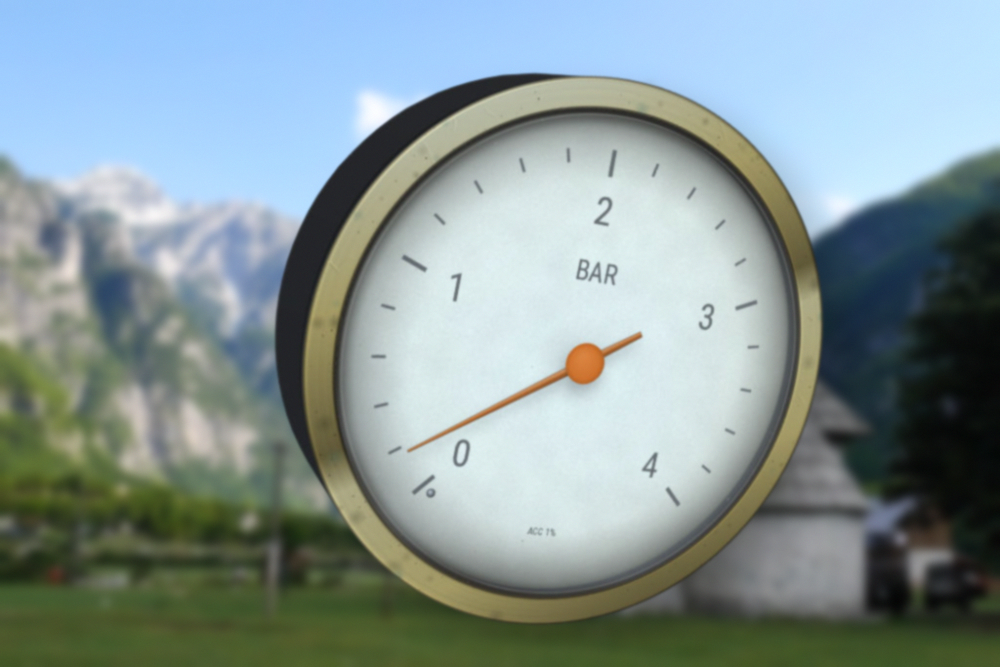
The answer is 0.2 (bar)
